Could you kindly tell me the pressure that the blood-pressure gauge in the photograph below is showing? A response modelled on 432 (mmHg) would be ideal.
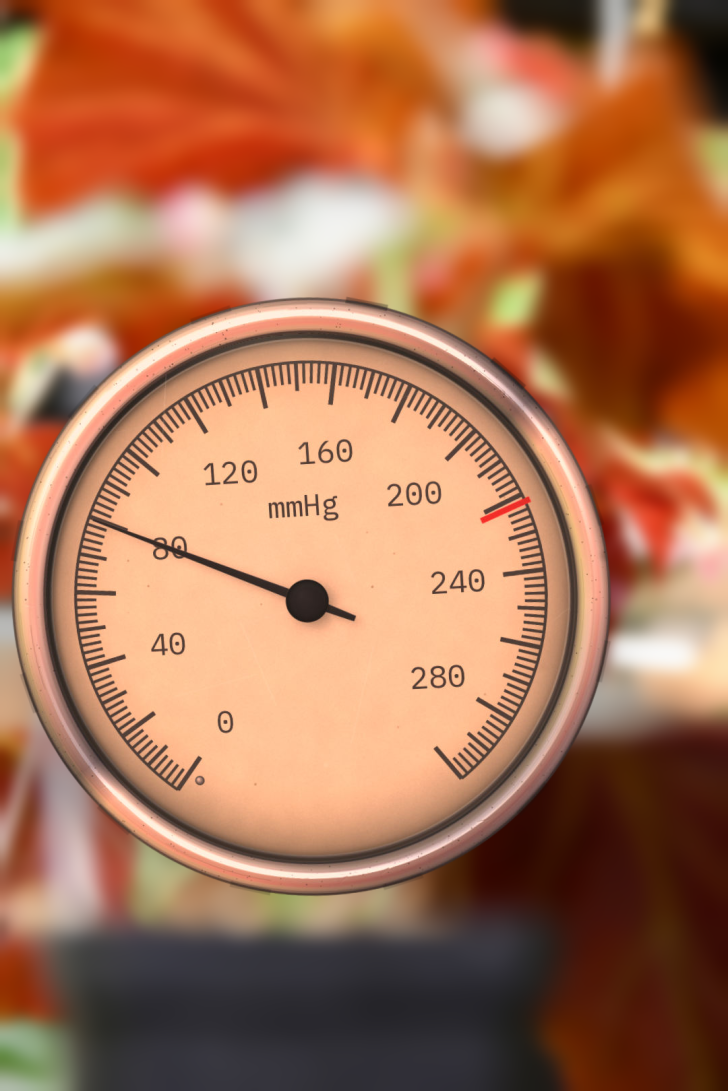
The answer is 80 (mmHg)
